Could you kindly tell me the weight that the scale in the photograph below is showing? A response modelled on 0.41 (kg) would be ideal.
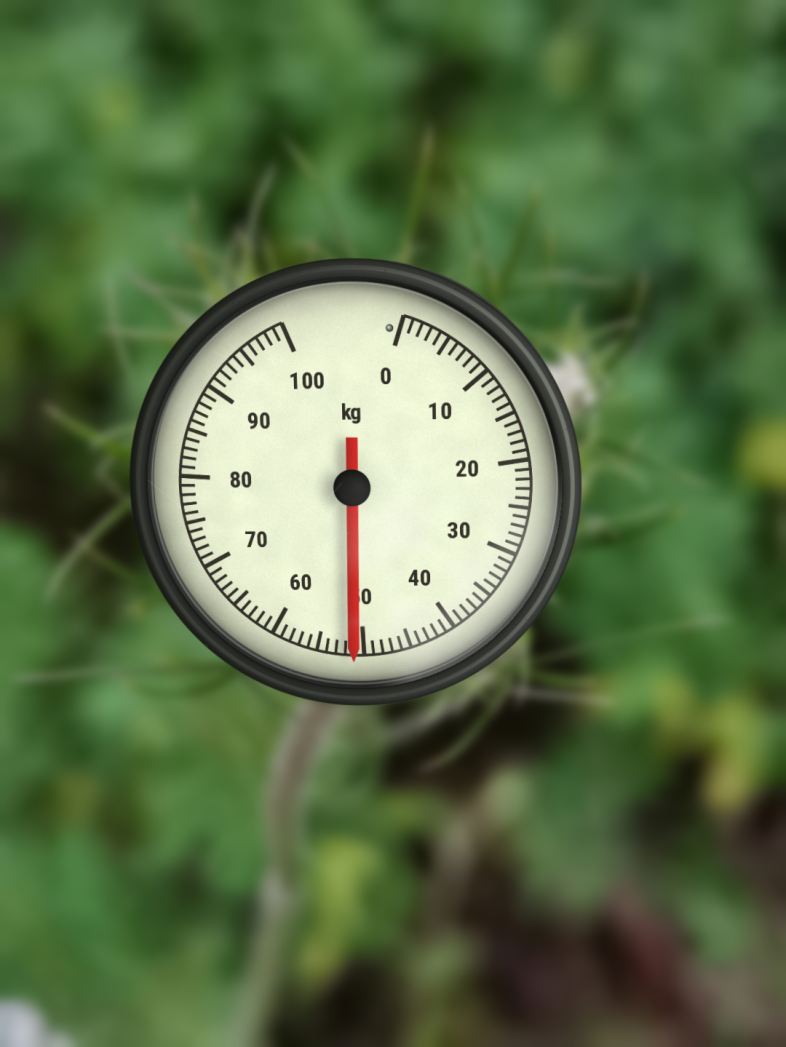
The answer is 51 (kg)
